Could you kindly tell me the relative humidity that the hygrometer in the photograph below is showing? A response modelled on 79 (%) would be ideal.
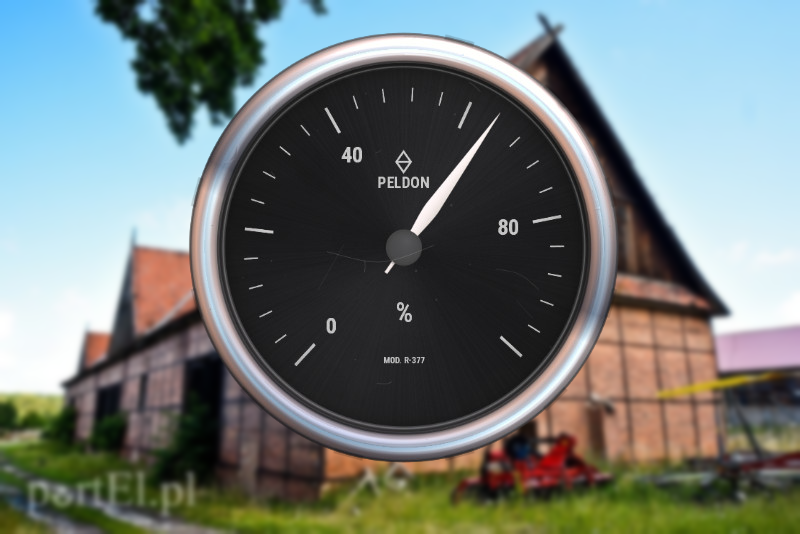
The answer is 64 (%)
